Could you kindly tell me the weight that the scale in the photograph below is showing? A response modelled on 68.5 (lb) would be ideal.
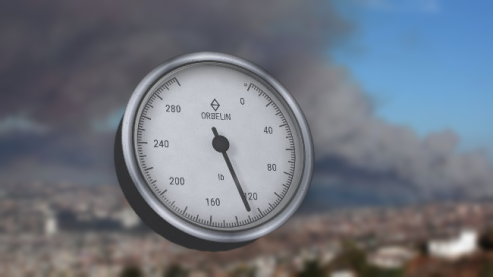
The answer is 130 (lb)
